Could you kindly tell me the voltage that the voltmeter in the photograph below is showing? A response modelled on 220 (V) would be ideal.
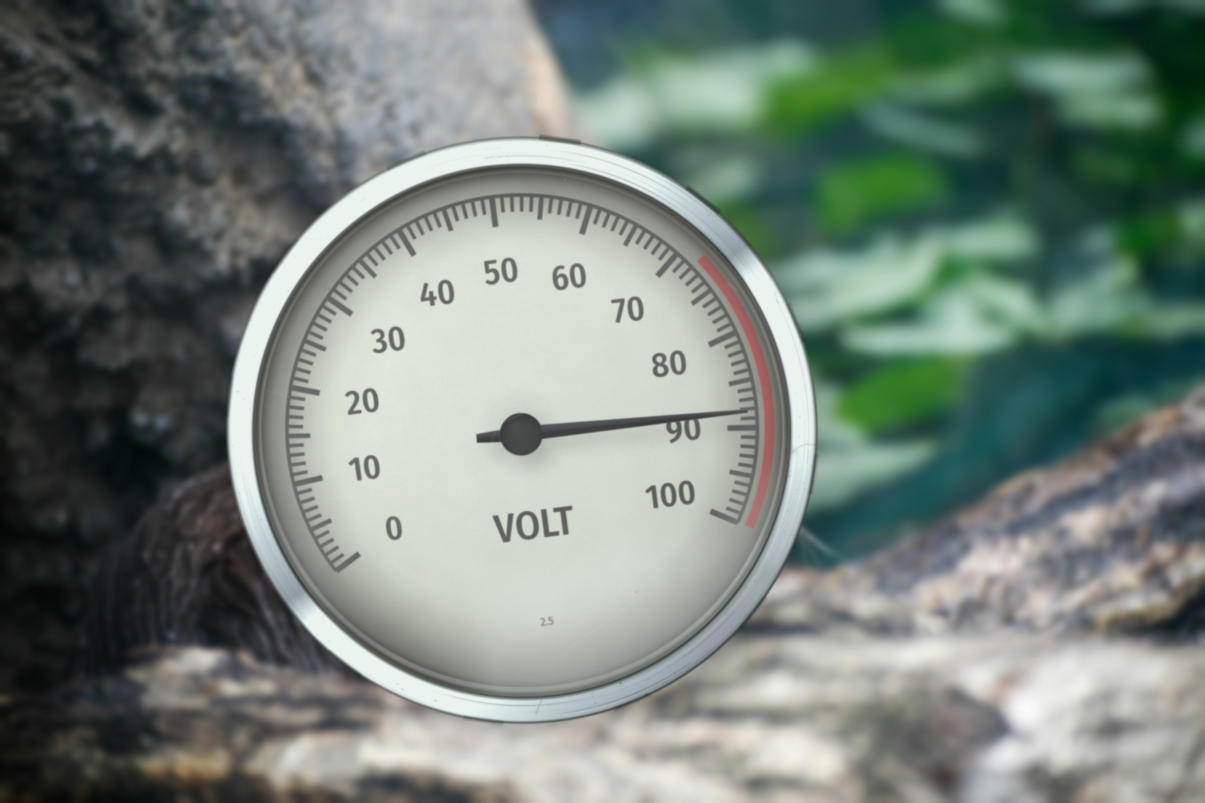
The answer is 88 (V)
